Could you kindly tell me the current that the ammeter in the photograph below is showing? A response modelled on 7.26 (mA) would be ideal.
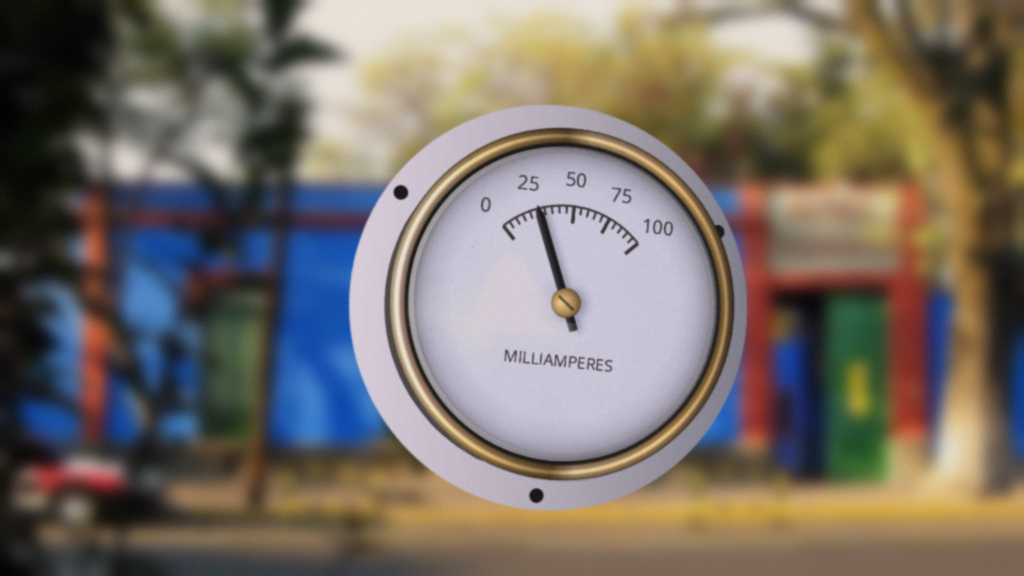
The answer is 25 (mA)
